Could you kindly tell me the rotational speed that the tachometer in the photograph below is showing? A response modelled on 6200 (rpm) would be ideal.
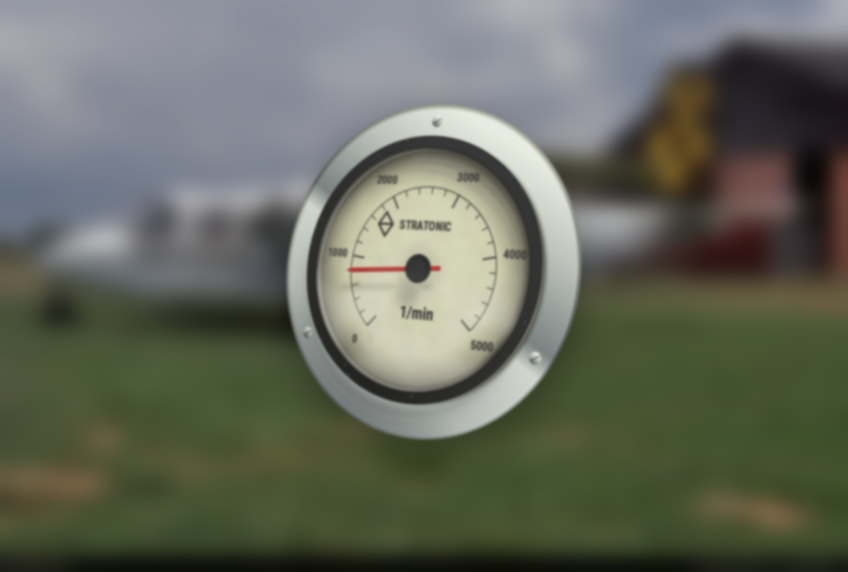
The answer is 800 (rpm)
